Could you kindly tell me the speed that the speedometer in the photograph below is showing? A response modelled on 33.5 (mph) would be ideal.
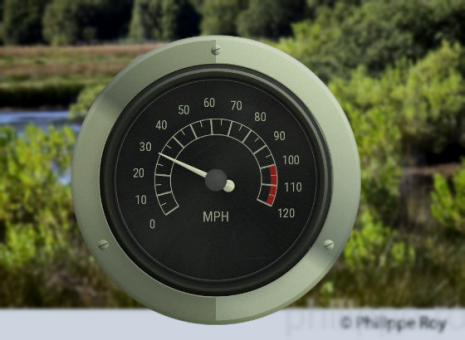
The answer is 30 (mph)
